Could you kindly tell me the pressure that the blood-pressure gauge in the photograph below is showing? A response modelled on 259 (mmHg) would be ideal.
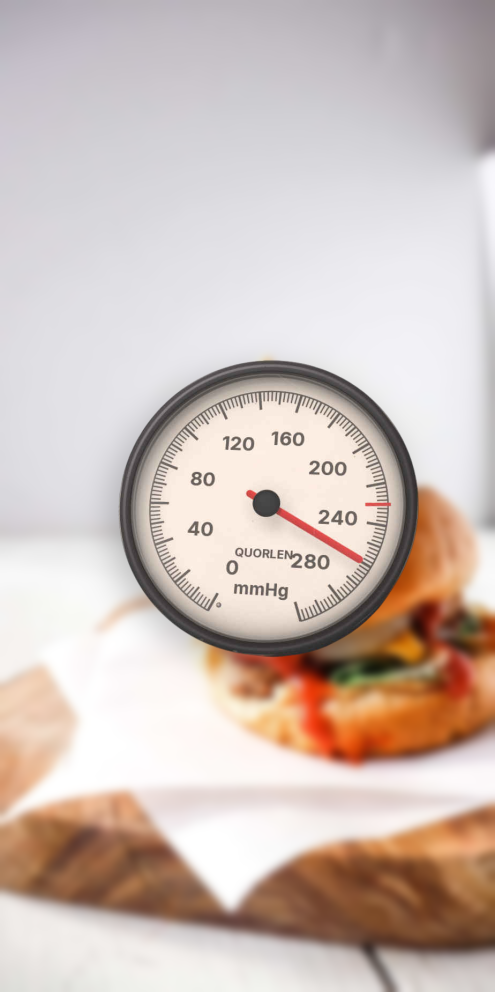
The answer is 260 (mmHg)
